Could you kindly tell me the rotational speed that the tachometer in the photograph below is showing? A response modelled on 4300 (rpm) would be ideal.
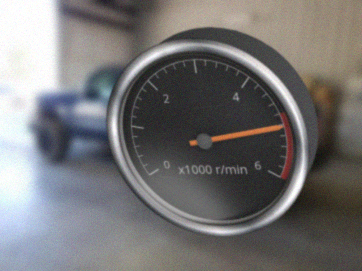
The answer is 5000 (rpm)
